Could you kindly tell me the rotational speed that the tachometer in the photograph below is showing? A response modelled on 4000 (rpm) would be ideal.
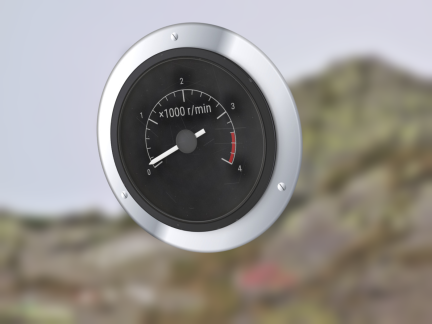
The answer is 100 (rpm)
